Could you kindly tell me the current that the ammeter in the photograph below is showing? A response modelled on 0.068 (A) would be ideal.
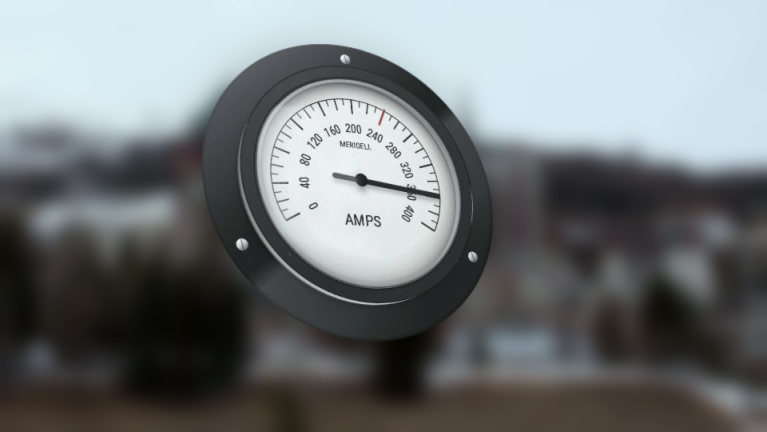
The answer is 360 (A)
